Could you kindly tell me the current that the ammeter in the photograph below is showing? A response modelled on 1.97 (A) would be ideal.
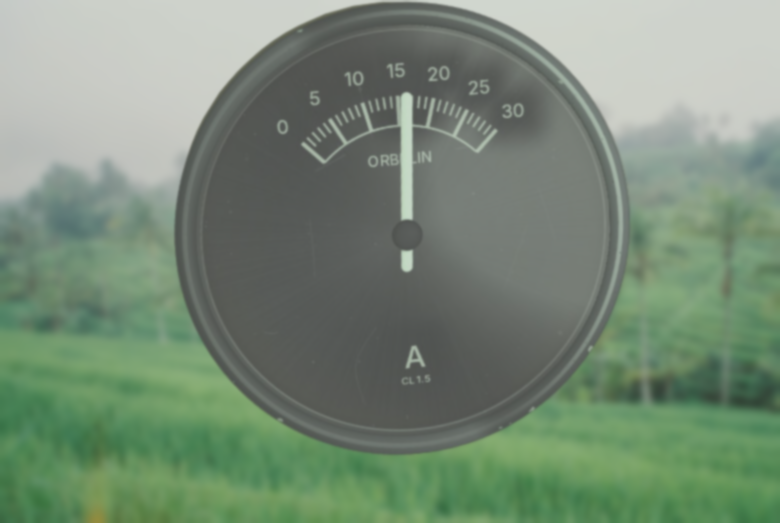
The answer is 16 (A)
